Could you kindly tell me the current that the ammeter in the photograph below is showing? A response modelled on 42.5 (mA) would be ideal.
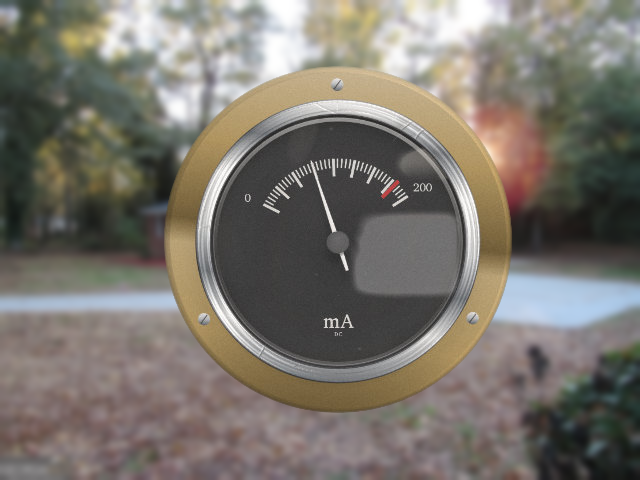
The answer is 75 (mA)
